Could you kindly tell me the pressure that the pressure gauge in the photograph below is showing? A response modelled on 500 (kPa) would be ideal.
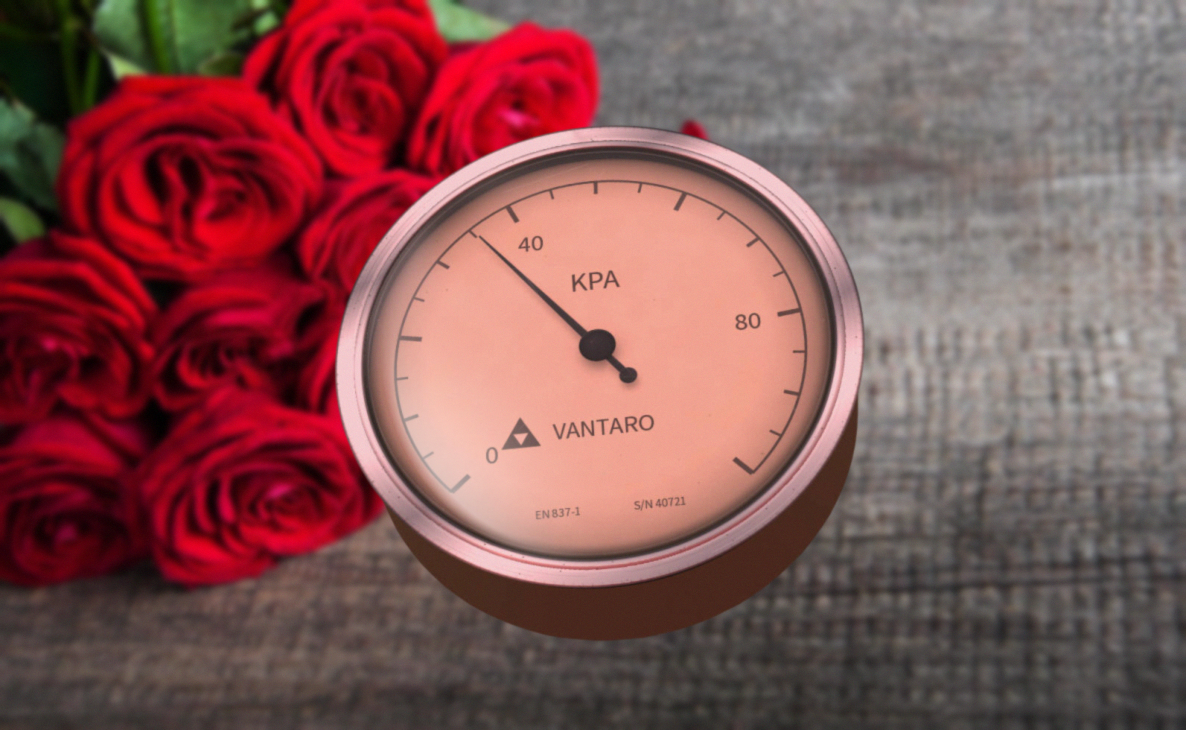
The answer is 35 (kPa)
